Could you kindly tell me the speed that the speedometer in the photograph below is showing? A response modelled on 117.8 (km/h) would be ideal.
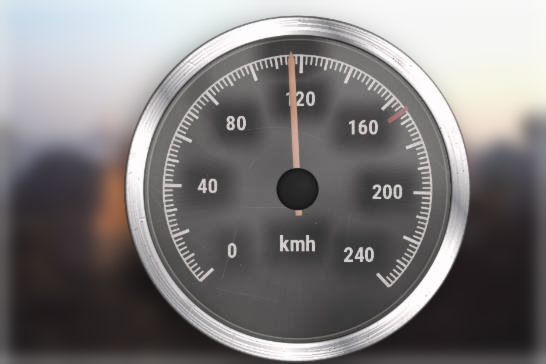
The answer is 116 (km/h)
